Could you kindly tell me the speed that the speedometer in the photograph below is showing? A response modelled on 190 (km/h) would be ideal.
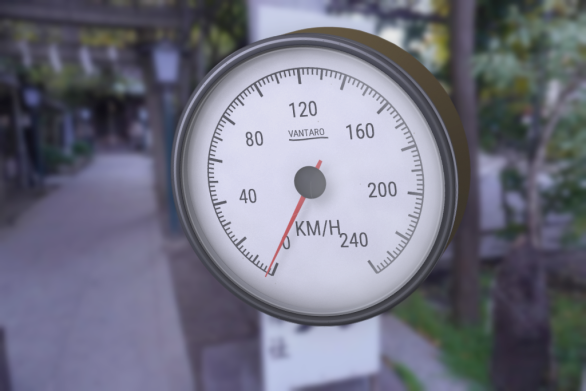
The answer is 2 (km/h)
